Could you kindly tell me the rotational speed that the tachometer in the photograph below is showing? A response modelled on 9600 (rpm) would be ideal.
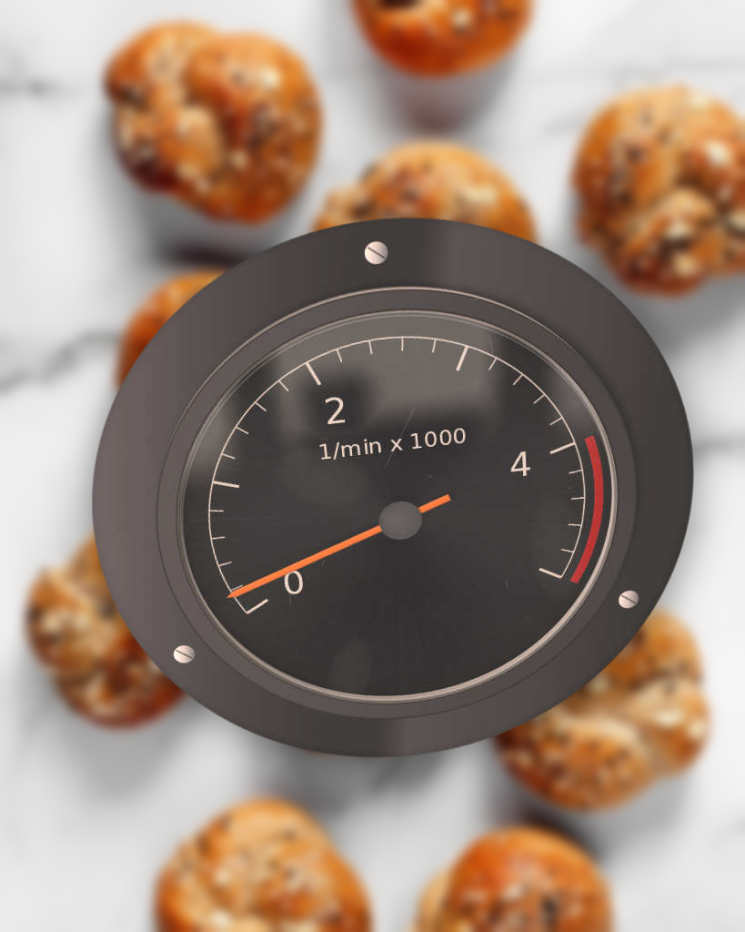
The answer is 200 (rpm)
